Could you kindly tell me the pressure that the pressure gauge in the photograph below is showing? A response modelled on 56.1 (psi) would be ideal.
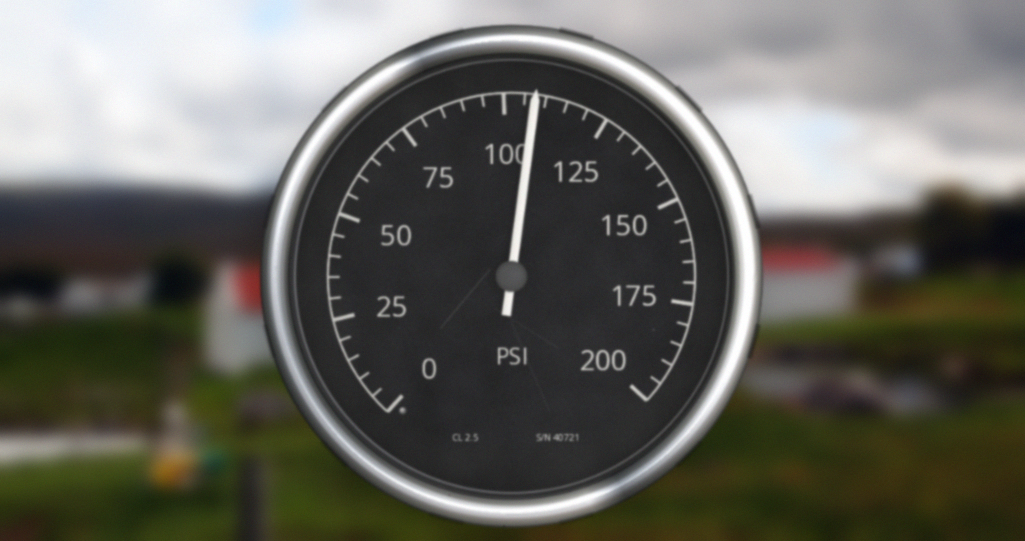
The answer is 107.5 (psi)
